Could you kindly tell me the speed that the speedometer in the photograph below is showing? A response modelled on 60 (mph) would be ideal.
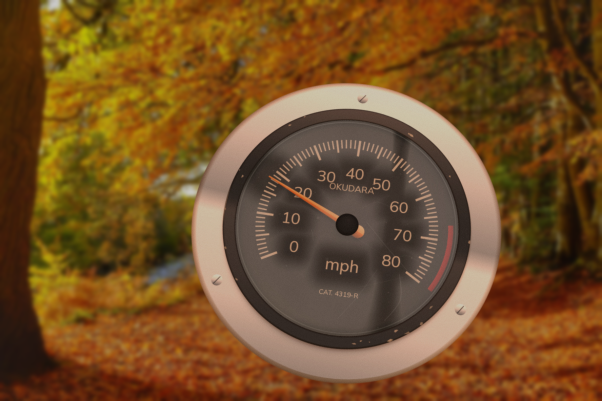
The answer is 18 (mph)
